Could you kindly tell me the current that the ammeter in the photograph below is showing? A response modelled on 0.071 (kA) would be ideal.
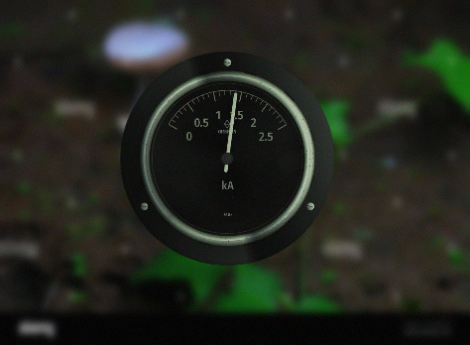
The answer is 1.4 (kA)
